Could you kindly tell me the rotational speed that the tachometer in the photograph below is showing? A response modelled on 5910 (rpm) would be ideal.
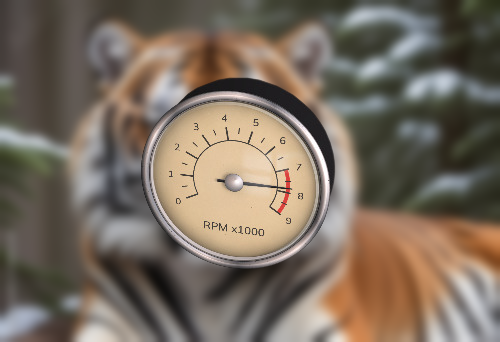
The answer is 7750 (rpm)
